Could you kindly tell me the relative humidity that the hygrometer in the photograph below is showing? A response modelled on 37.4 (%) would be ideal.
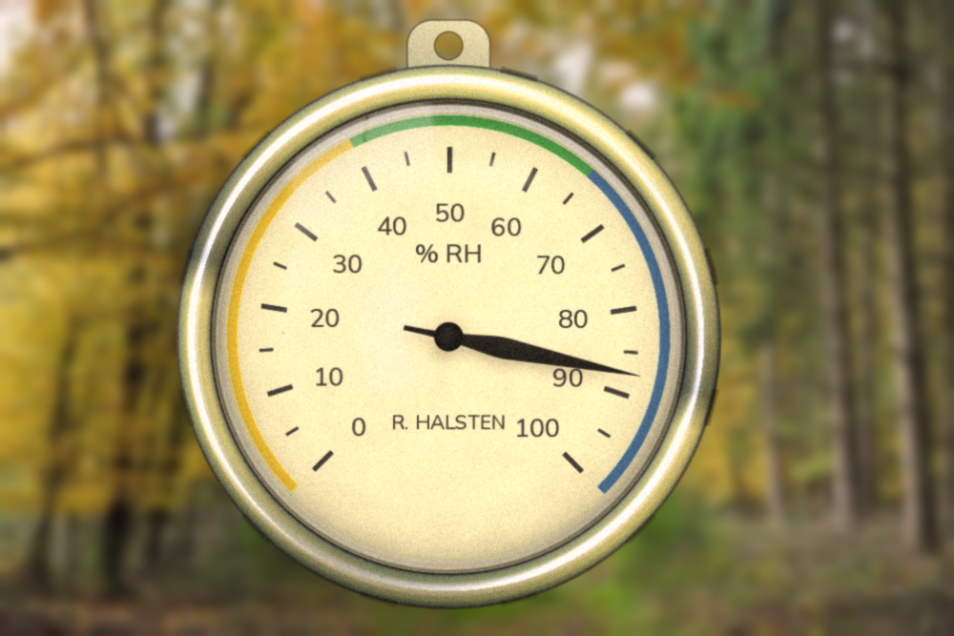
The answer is 87.5 (%)
